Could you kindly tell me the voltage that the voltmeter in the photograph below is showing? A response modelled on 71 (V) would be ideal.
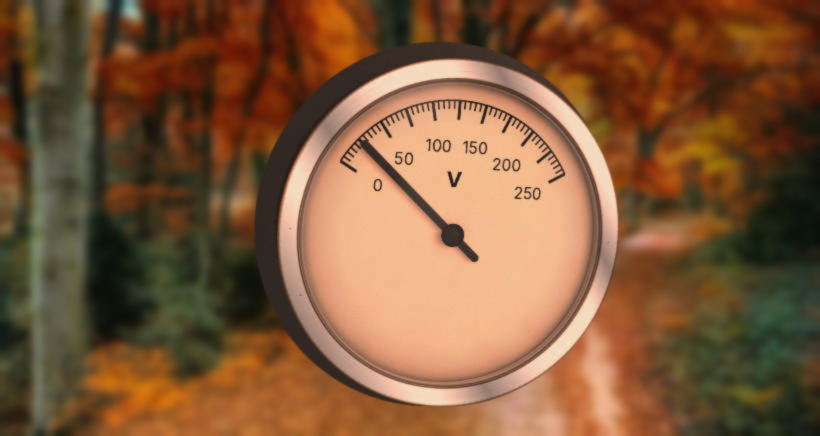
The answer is 25 (V)
